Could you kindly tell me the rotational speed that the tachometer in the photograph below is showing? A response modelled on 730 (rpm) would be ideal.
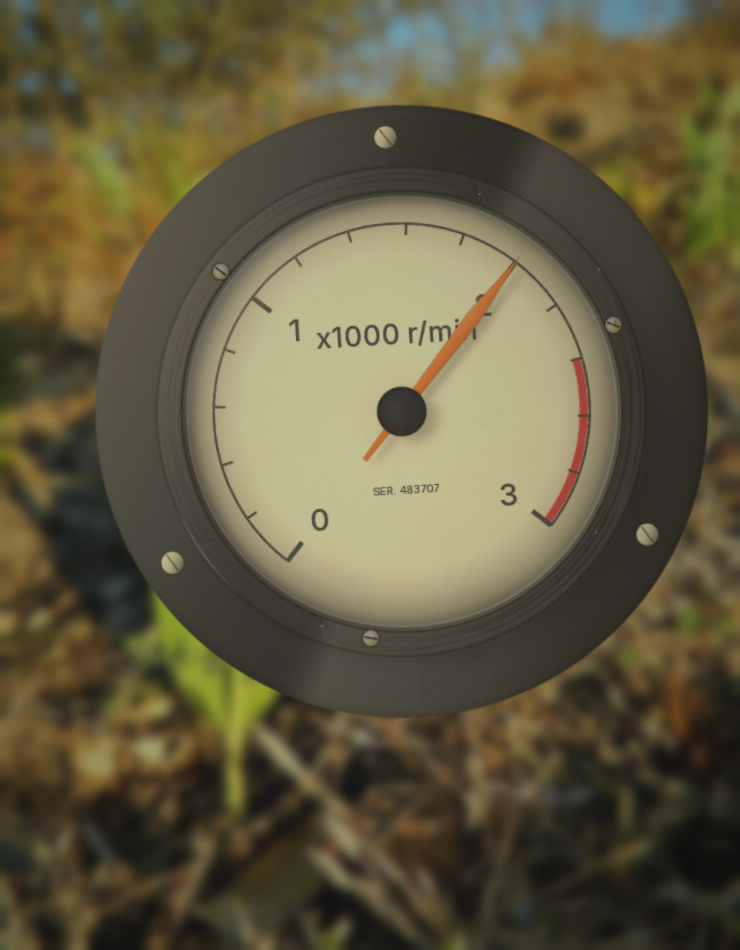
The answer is 2000 (rpm)
